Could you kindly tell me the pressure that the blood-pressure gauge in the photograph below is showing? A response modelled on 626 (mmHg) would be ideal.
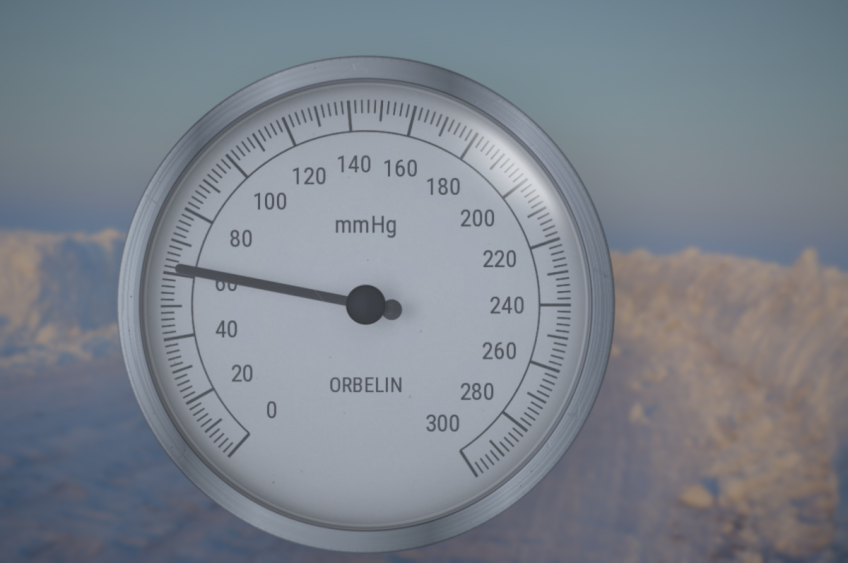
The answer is 62 (mmHg)
